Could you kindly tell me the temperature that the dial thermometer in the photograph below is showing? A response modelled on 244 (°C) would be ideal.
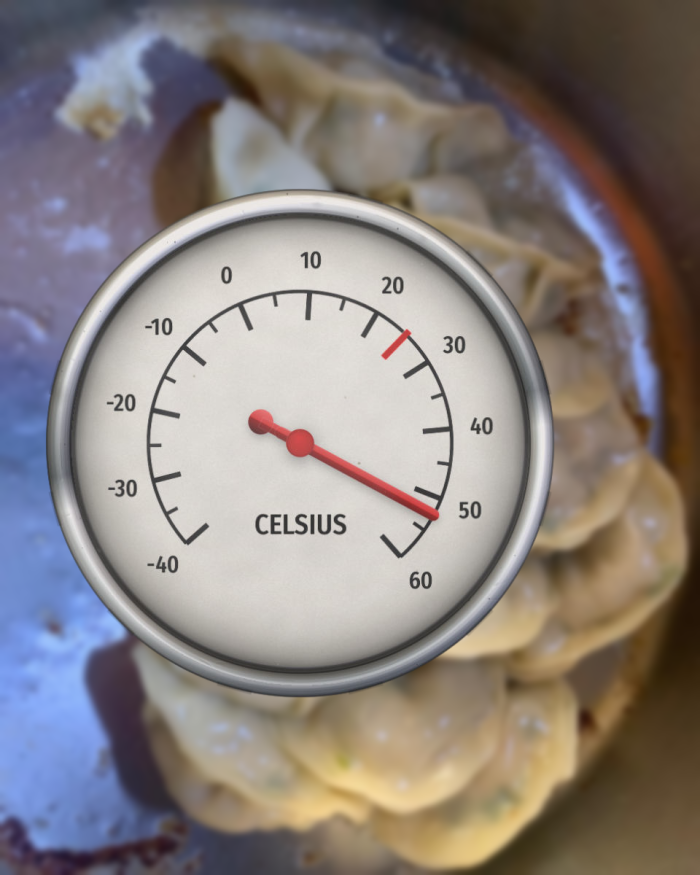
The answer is 52.5 (°C)
